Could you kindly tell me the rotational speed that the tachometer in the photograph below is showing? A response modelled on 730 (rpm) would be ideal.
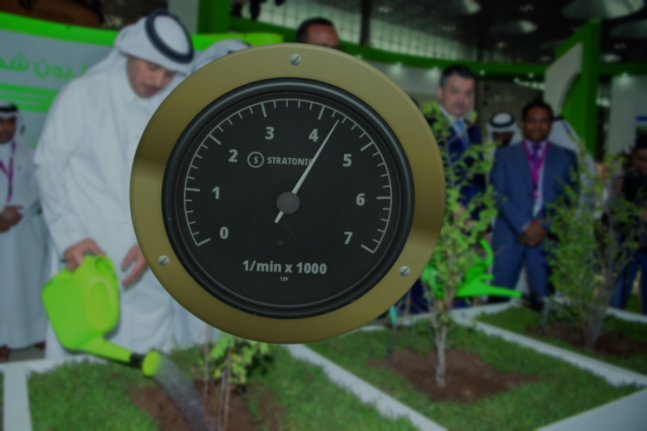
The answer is 4300 (rpm)
